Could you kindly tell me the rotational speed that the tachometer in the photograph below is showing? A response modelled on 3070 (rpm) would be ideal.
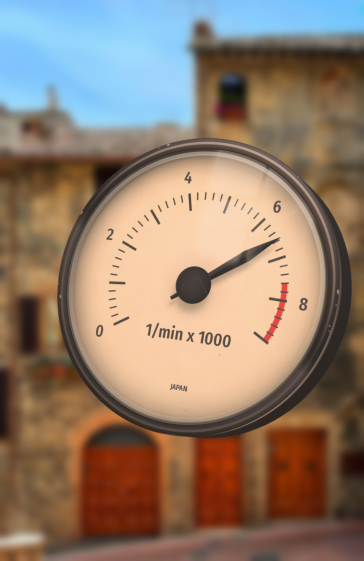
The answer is 6600 (rpm)
